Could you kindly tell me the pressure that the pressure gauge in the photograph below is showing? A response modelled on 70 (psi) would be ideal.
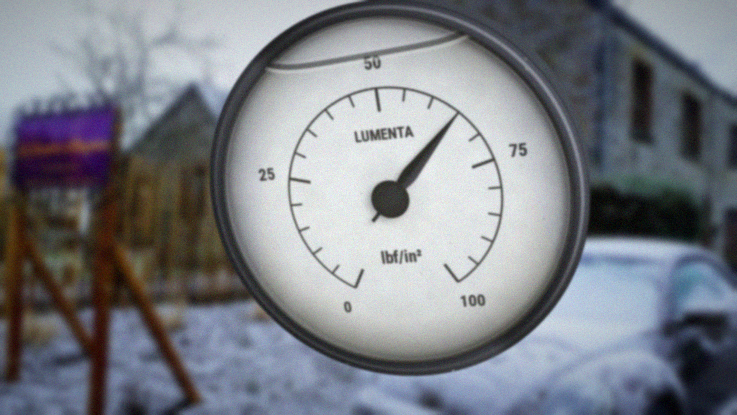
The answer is 65 (psi)
